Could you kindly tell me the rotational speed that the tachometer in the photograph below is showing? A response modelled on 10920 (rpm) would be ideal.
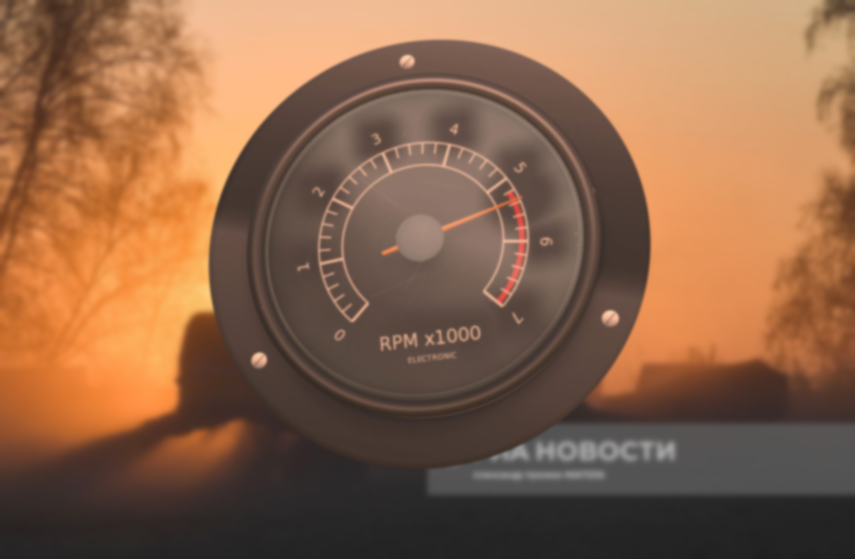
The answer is 5400 (rpm)
